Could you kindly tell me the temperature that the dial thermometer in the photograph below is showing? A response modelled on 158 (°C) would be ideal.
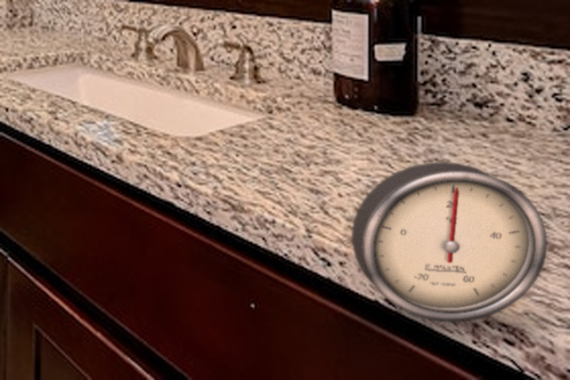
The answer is 20 (°C)
